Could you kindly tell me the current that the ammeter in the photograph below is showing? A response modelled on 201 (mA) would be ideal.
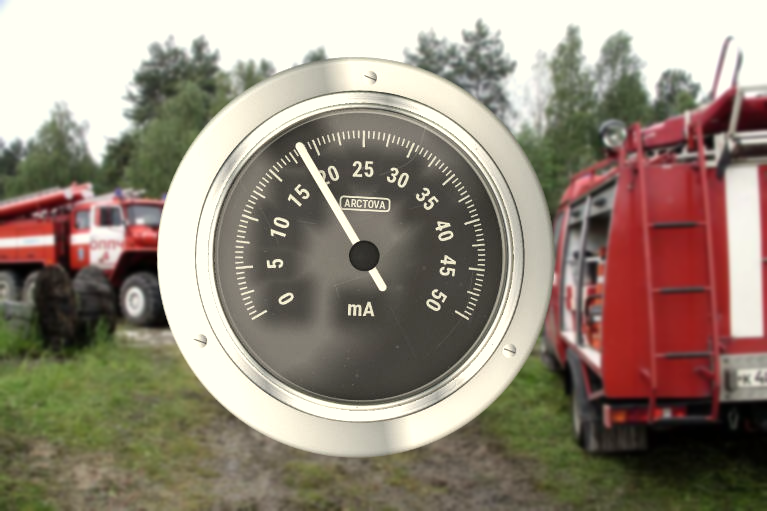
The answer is 18.5 (mA)
